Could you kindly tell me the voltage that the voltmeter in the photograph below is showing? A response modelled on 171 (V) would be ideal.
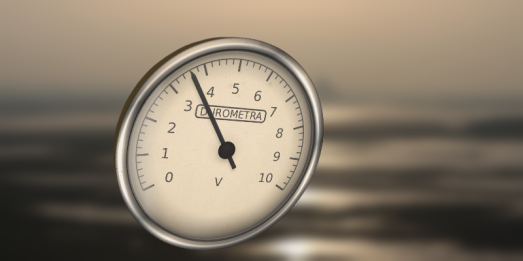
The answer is 3.6 (V)
